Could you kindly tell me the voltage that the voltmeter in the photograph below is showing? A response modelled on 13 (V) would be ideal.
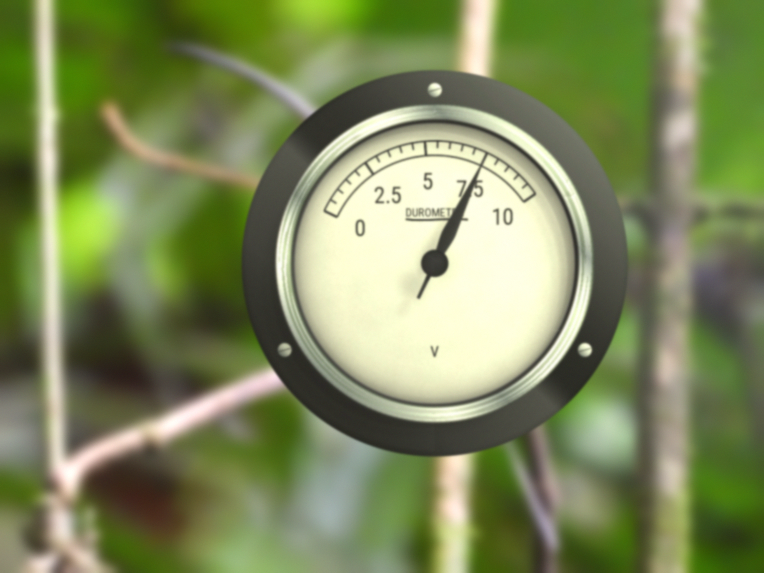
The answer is 7.5 (V)
